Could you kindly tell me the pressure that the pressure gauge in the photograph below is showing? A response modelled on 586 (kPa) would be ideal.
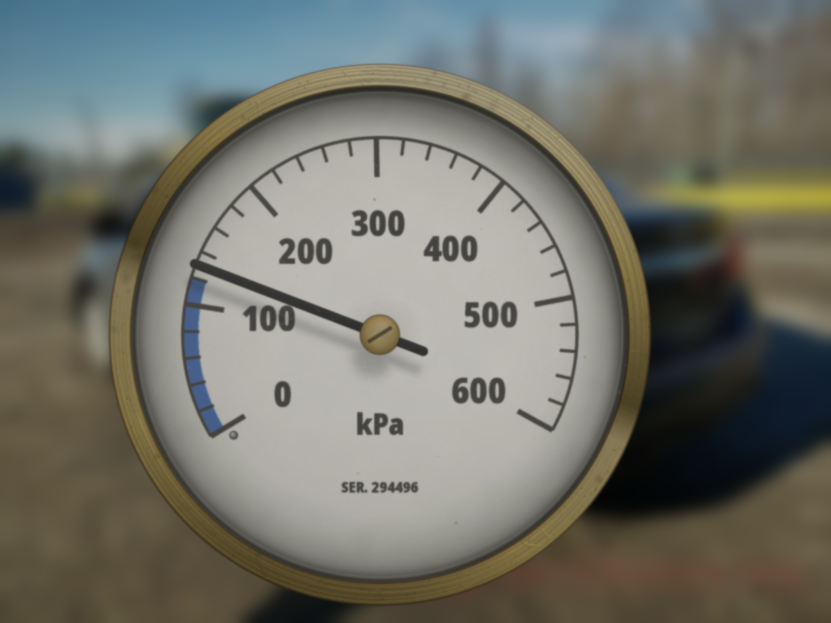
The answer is 130 (kPa)
